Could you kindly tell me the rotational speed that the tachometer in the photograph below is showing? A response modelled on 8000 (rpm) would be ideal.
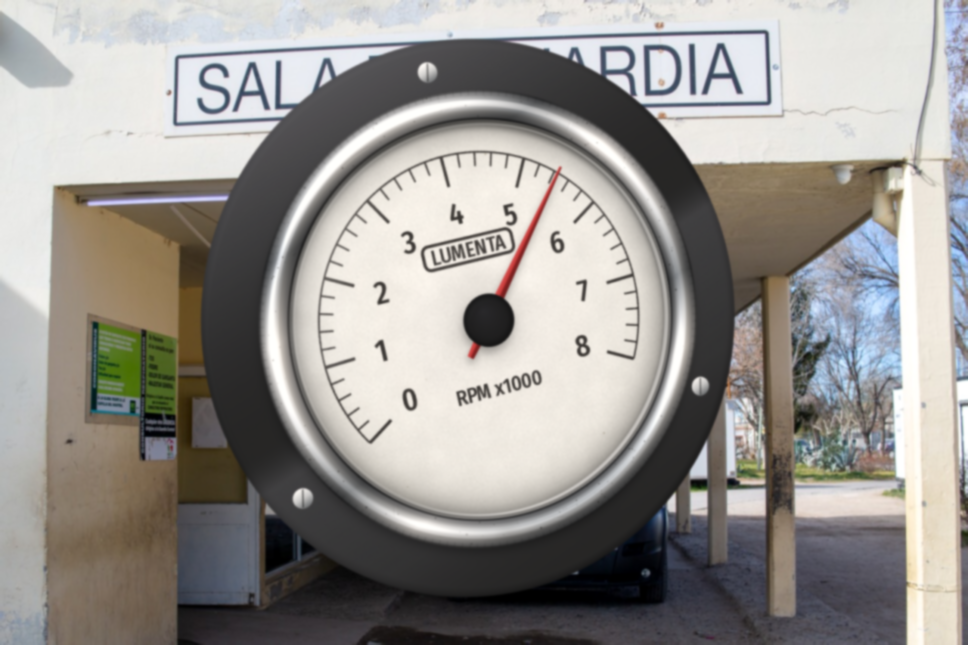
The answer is 5400 (rpm)
